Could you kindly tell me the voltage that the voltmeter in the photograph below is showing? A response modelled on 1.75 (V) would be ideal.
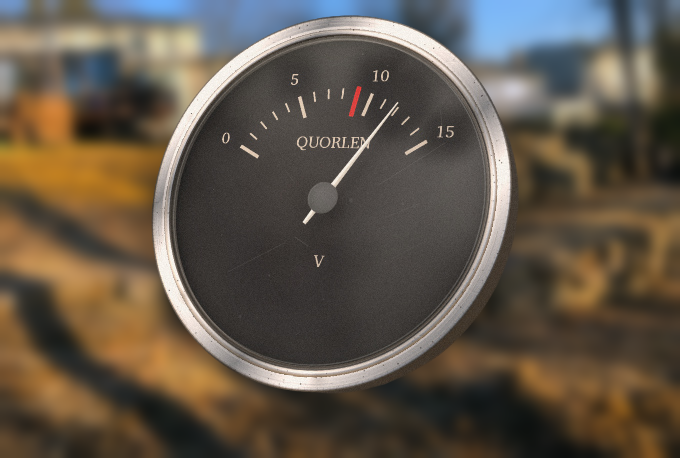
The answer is 12 (V)
